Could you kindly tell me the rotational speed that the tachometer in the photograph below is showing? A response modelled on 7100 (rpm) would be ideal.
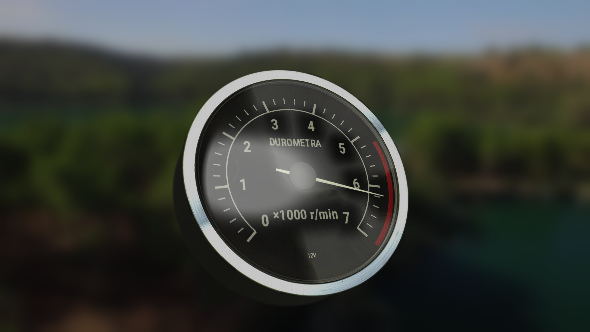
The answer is 6200 (rpm)
